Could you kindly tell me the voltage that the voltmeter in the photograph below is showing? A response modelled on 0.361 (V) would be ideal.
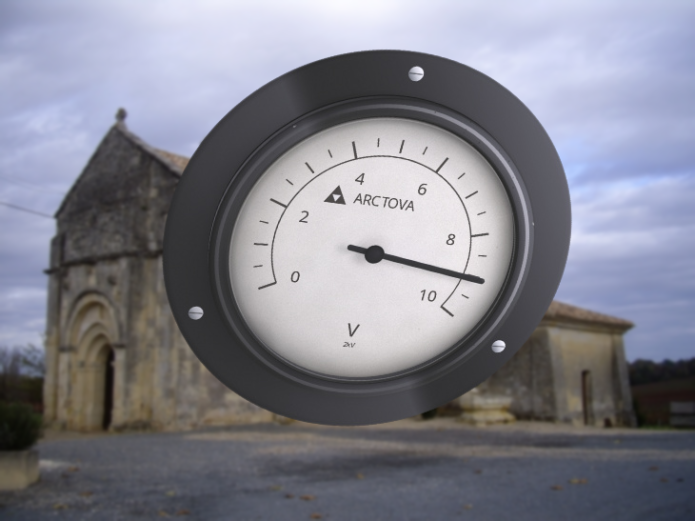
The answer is 9 (V)
